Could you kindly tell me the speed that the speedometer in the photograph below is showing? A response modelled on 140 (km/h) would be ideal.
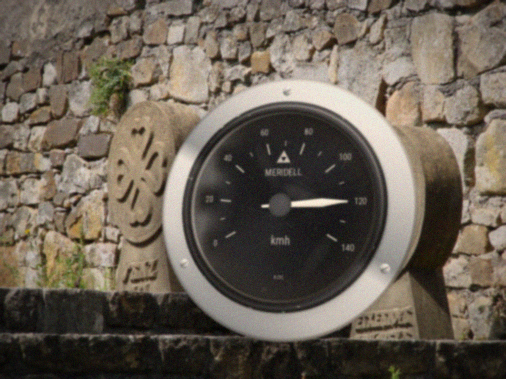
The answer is 120 (km/h)
